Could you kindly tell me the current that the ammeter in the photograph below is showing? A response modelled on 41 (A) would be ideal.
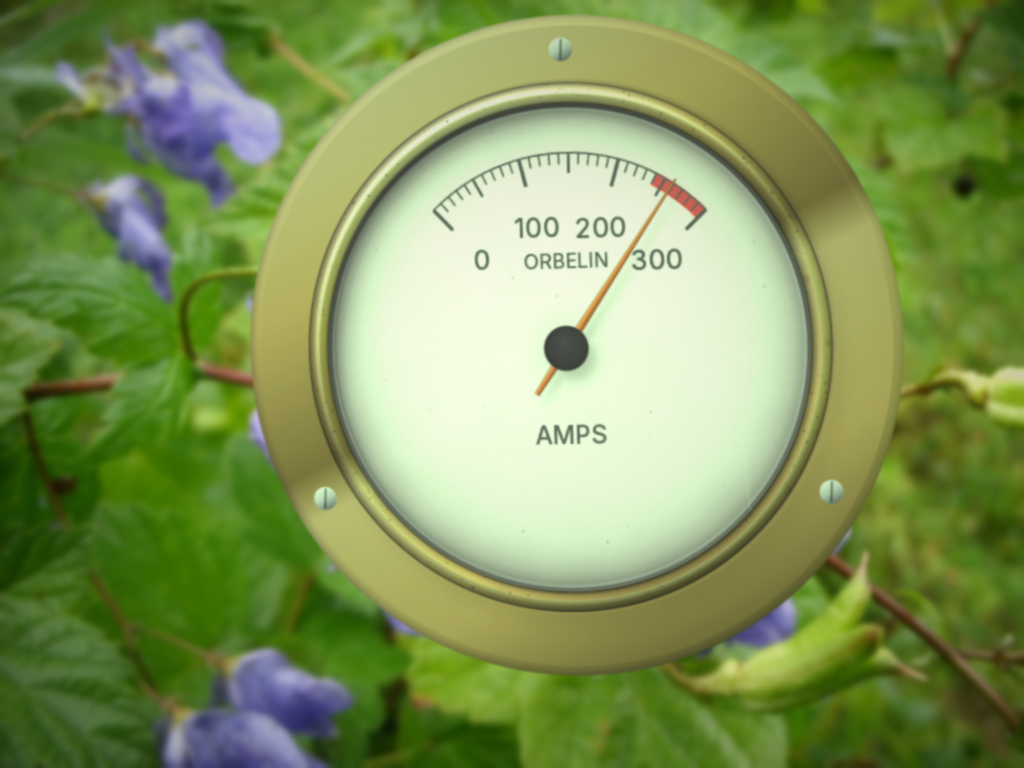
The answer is 260 (A)
